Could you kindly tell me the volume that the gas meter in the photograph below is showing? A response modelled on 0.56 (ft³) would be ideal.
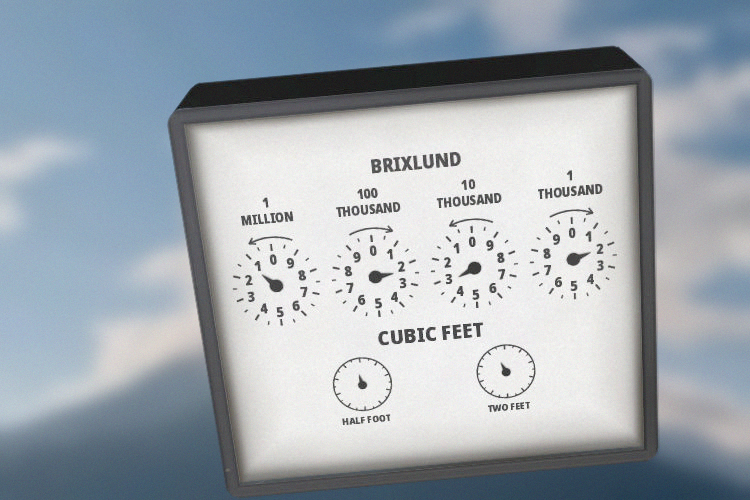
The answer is 123200 (ft³)
